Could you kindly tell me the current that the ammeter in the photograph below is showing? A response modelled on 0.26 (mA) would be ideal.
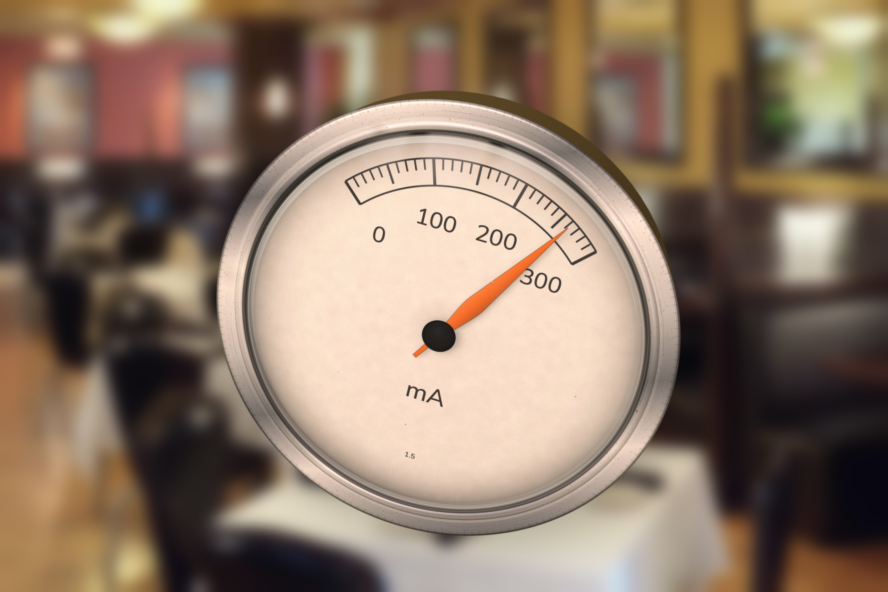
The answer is 260 (mA)
